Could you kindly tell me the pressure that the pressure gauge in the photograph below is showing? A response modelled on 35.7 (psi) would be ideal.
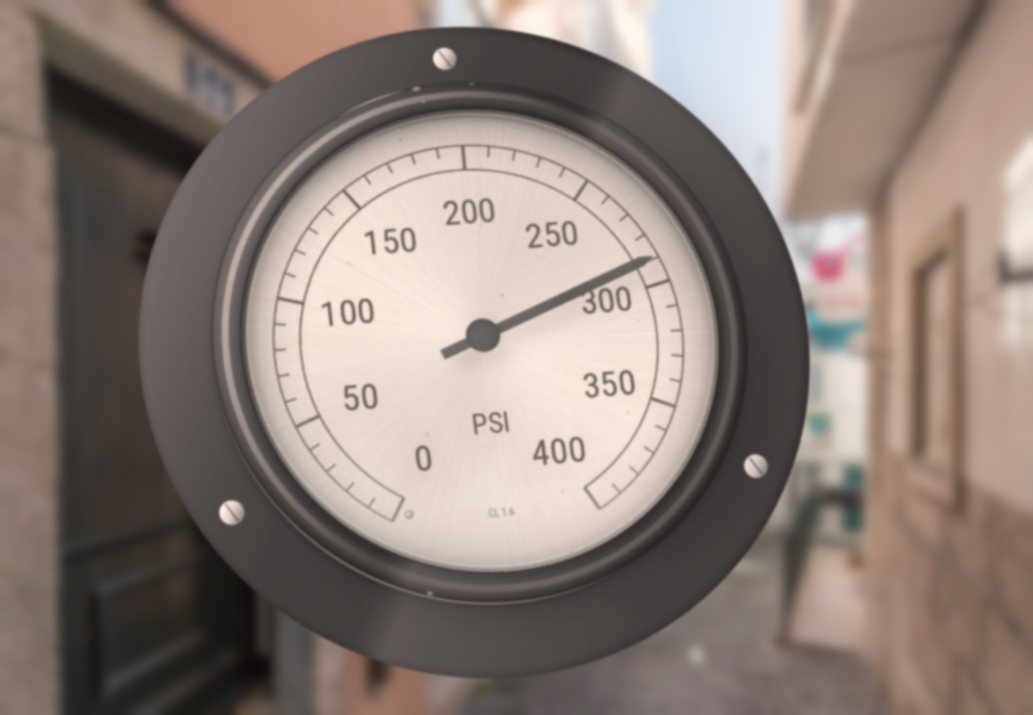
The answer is 290 (psi)
